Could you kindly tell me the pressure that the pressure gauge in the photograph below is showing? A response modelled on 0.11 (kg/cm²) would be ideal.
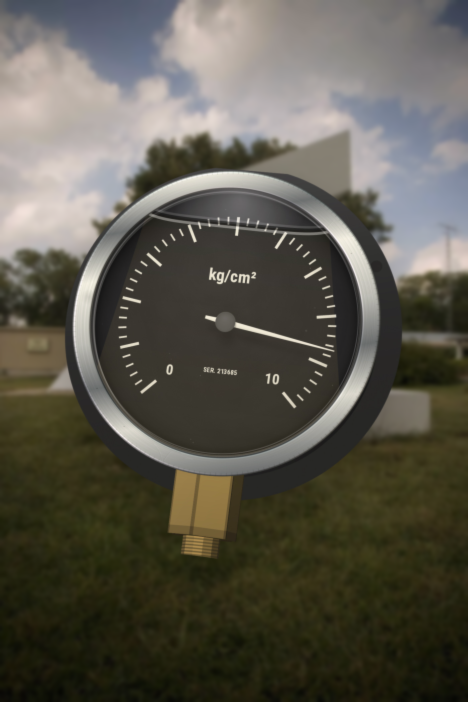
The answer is 8.7 (kg/cm²)
